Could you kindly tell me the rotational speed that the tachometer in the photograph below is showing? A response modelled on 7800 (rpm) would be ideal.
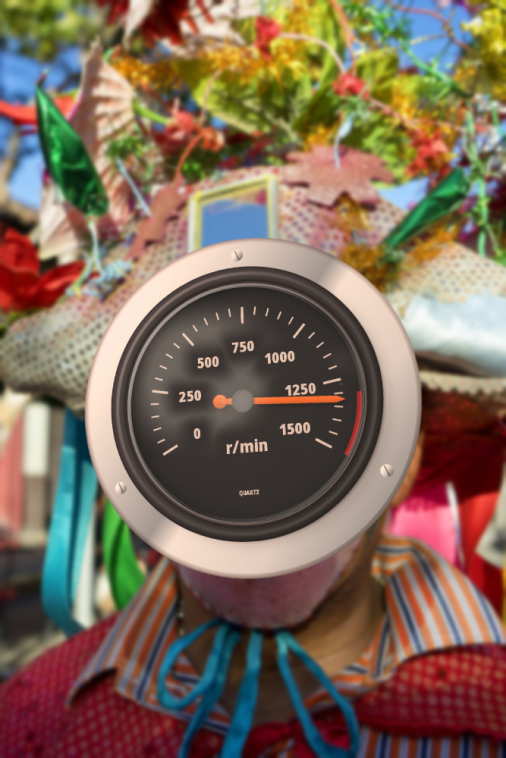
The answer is 1325 (rpm)
